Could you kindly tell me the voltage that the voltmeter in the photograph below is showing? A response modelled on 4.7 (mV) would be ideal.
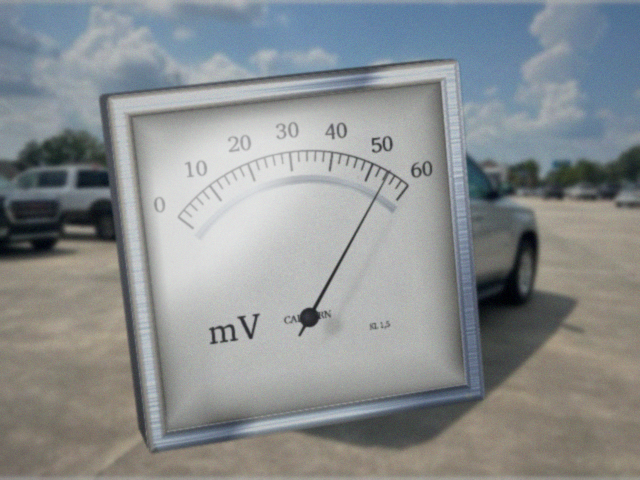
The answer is 54 (mV)
